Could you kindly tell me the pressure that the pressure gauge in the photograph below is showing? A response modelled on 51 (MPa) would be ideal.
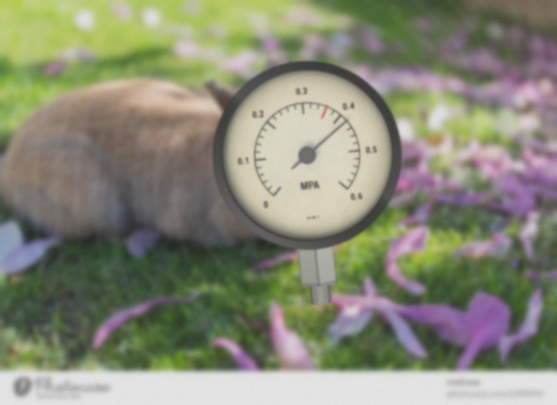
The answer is 0.42 (MPa)
